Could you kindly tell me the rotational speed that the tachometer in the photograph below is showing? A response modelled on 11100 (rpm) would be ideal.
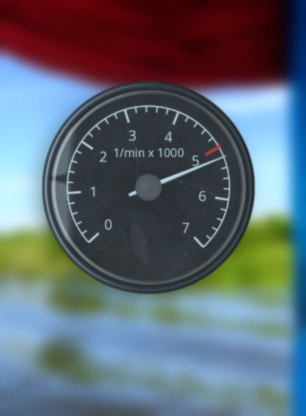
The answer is 5200 (rpm)
